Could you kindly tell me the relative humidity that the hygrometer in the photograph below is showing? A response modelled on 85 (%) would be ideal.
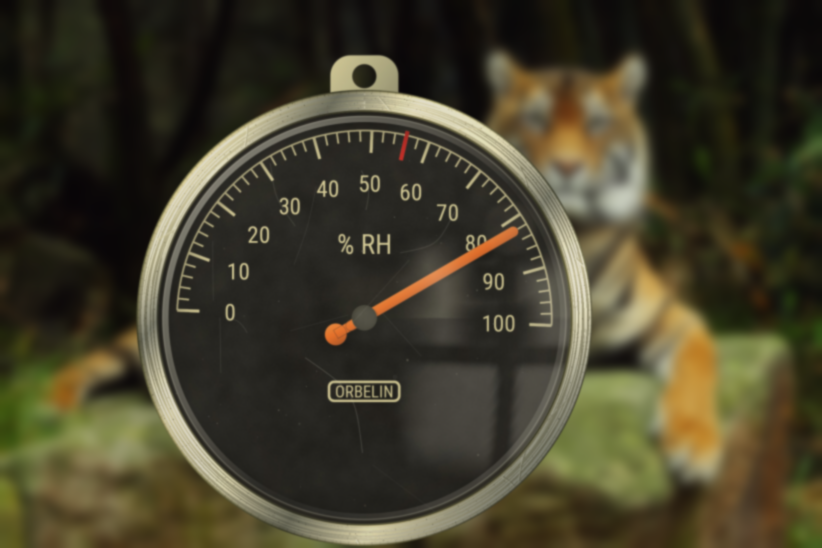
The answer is 82 (%)
